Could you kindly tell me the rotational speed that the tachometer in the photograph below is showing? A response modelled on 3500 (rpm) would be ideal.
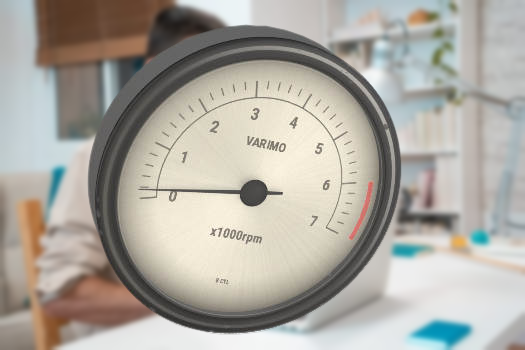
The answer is 200 (rpm)
